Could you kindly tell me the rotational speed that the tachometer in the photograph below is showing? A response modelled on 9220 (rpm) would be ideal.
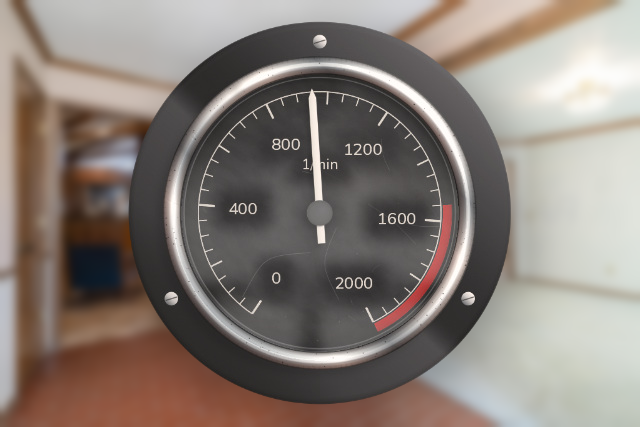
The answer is 950 (rpm)
